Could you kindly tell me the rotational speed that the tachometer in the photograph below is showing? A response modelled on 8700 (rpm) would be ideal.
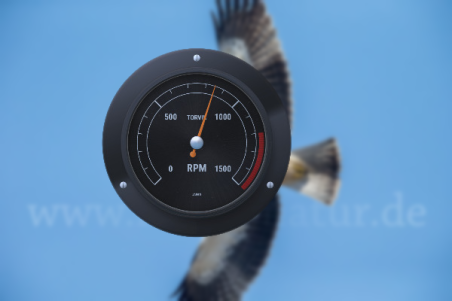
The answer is 850 (rpm)
